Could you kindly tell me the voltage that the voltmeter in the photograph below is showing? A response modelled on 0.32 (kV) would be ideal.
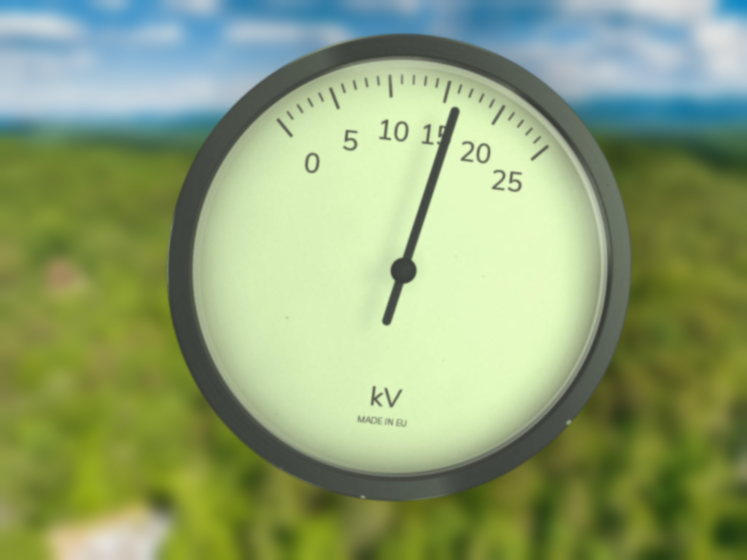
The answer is 16 (kV)
